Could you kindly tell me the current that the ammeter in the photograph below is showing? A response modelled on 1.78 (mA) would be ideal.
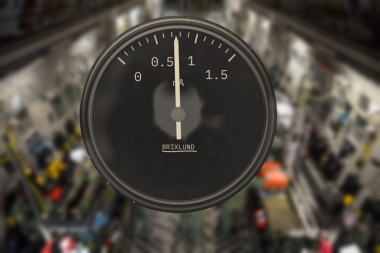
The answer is 0.75 (mA)
